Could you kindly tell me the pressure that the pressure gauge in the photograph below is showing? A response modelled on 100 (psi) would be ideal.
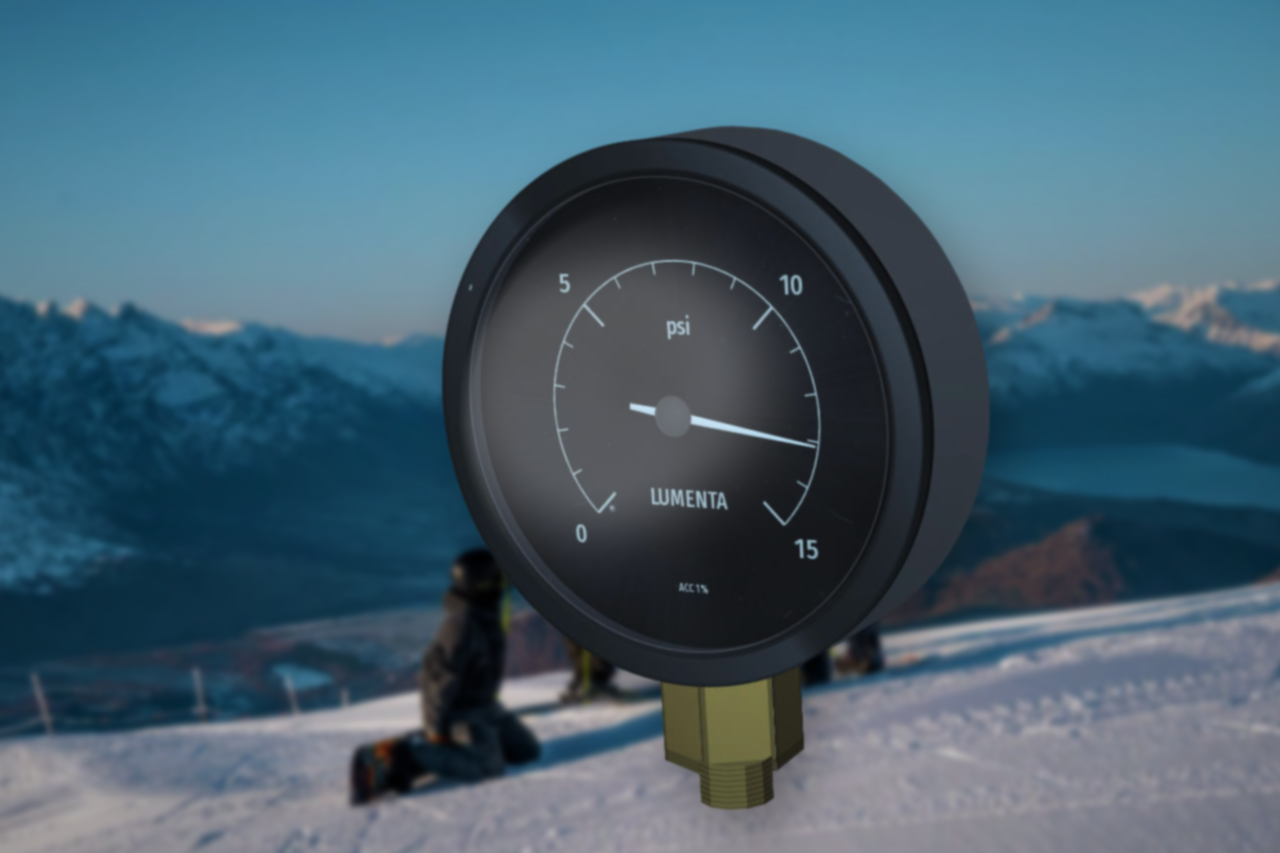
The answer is 13 (psi)
